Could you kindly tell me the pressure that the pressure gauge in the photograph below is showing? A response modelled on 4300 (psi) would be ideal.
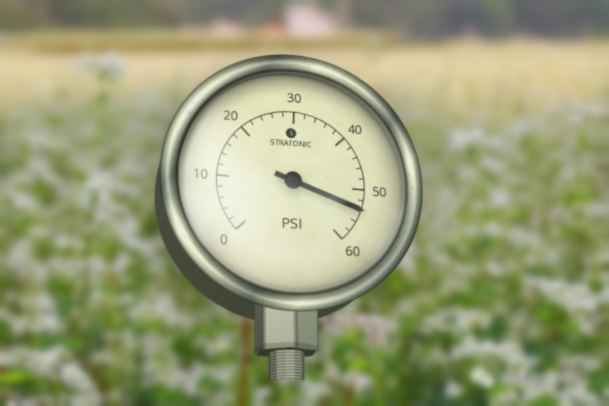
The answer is 54 (psi)
